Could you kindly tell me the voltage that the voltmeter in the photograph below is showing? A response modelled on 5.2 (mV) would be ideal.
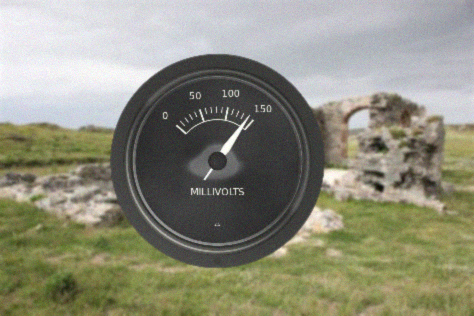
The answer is 140 (mV)
